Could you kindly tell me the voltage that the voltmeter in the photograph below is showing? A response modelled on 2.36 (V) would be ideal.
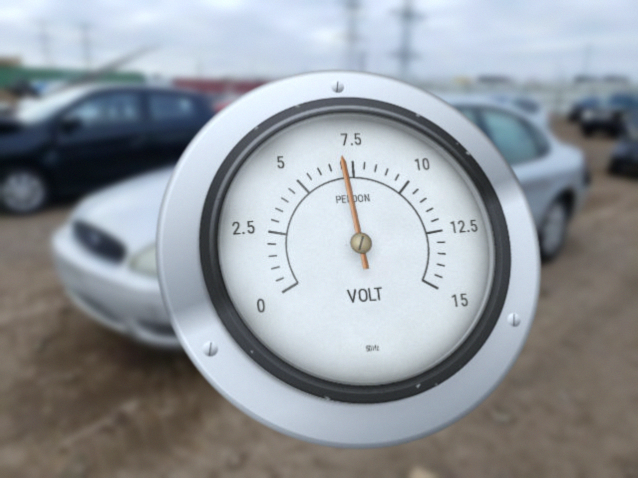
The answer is 7 (V)
